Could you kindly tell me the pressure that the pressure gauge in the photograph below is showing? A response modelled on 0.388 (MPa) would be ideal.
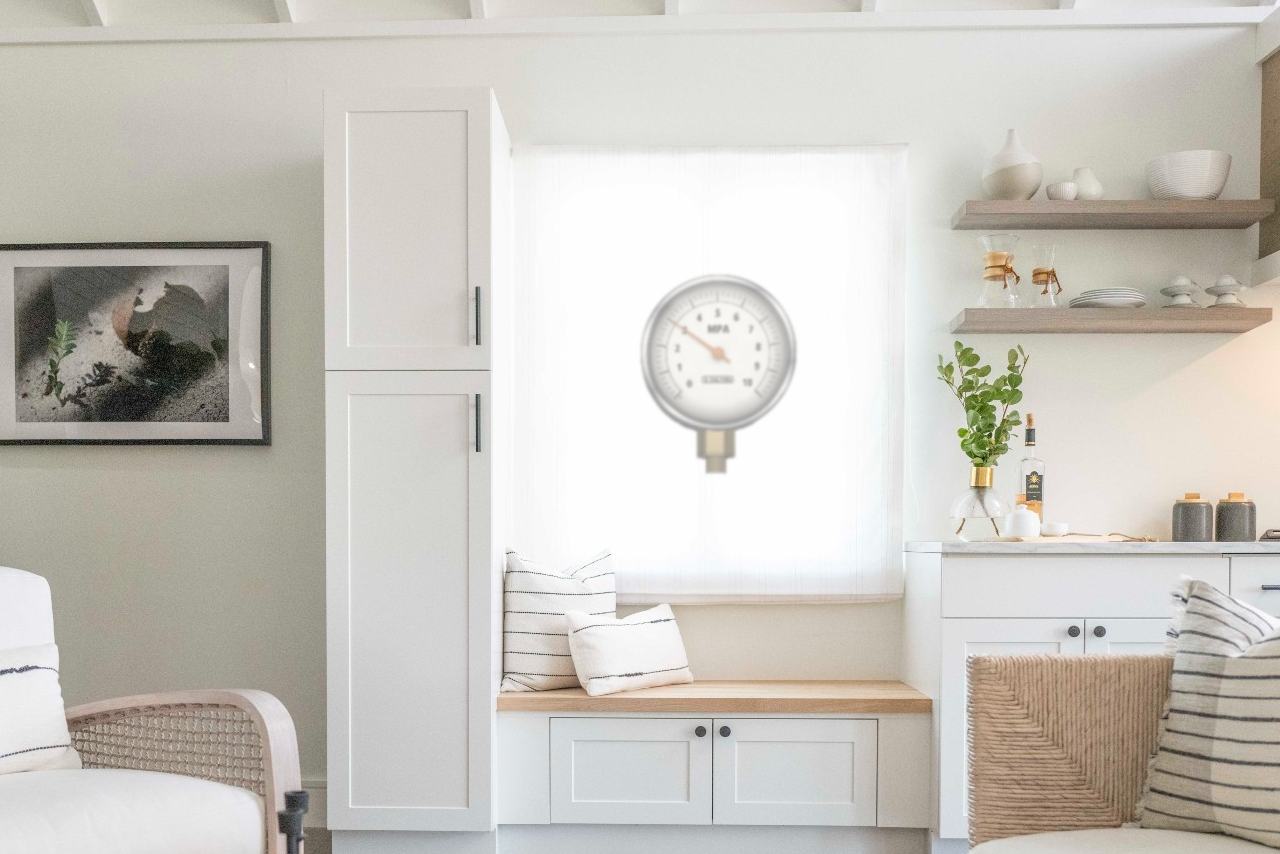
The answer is 3 (MPa)
